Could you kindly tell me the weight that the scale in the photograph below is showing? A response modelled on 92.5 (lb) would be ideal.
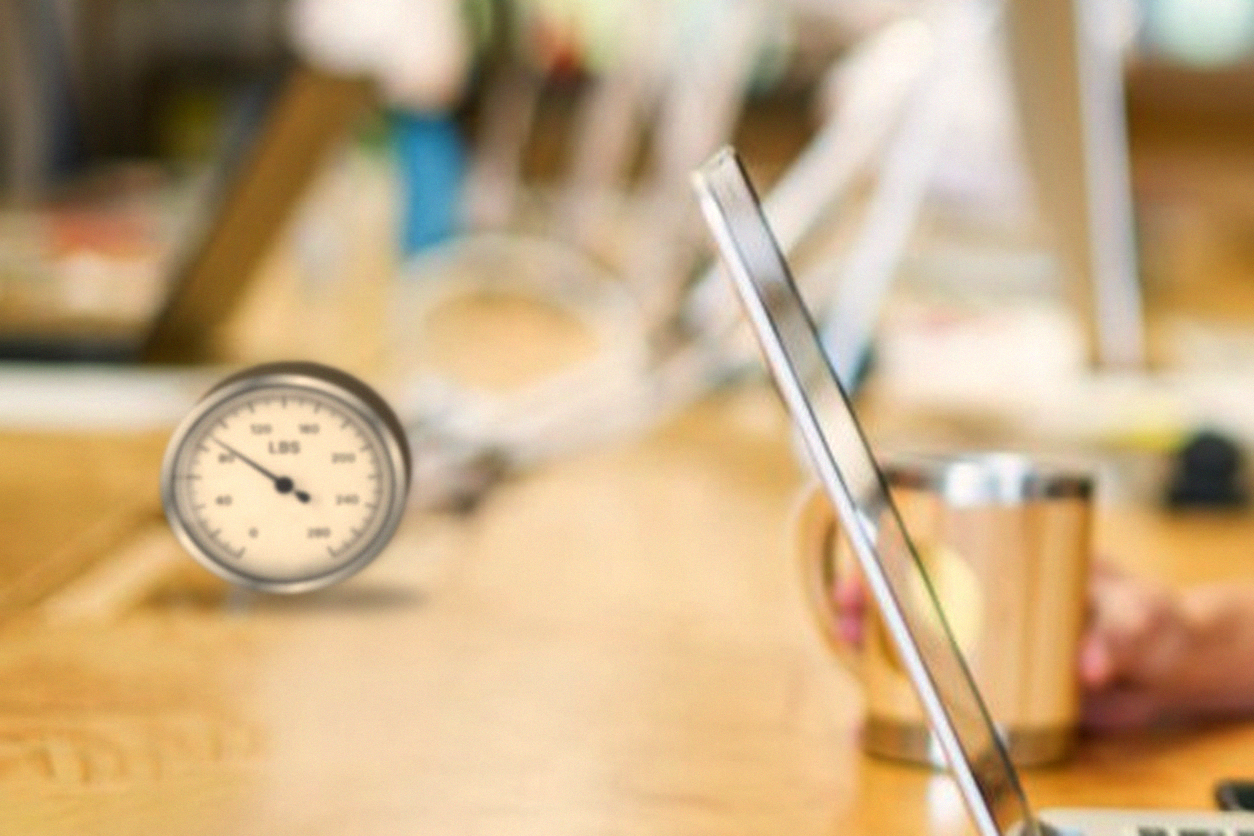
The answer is 90 (lb)
